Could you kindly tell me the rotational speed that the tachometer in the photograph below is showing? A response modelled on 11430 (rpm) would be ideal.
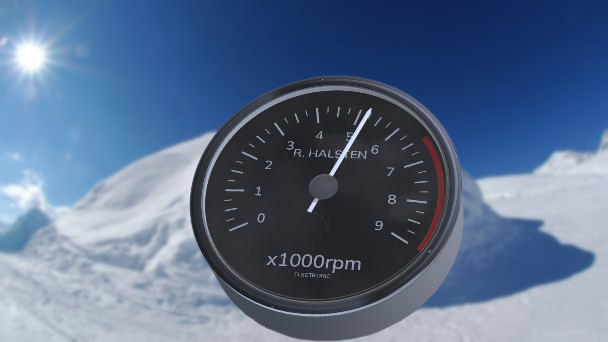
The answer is 5250 (rpm)
